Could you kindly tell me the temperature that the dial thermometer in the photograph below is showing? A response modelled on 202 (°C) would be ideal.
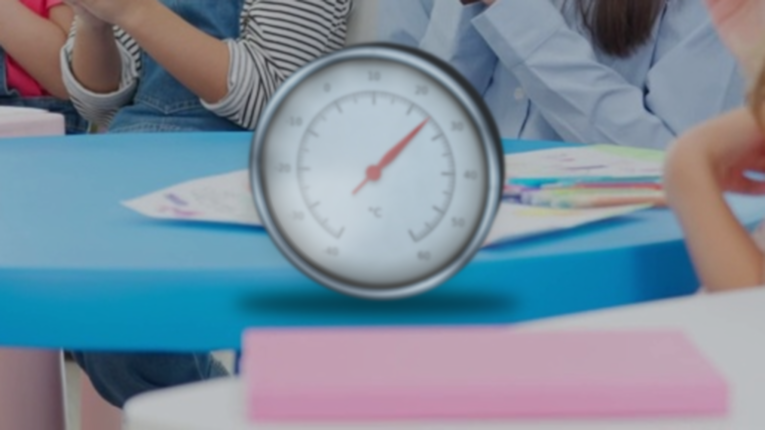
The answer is 25 (°C)
